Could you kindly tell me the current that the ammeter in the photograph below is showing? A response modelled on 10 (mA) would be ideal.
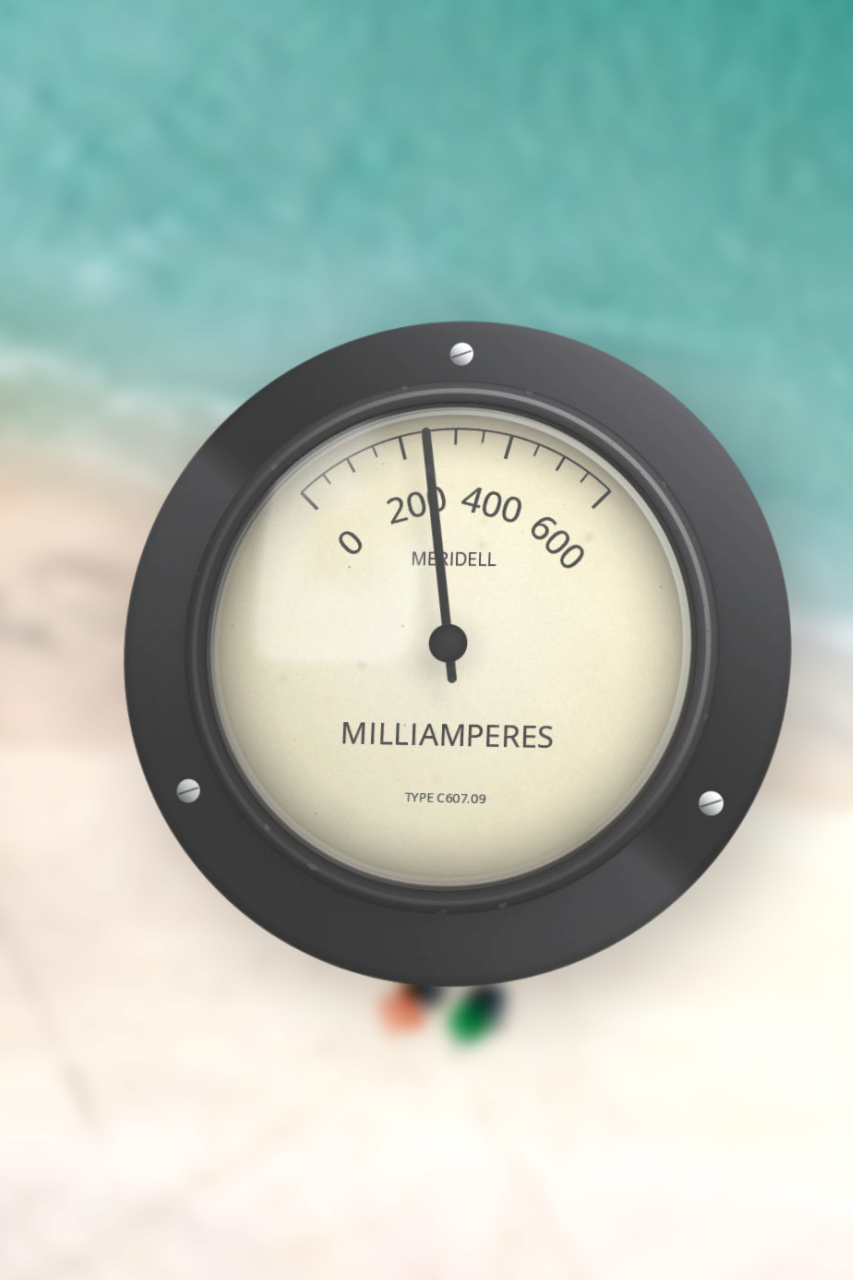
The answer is 250 (mA)
